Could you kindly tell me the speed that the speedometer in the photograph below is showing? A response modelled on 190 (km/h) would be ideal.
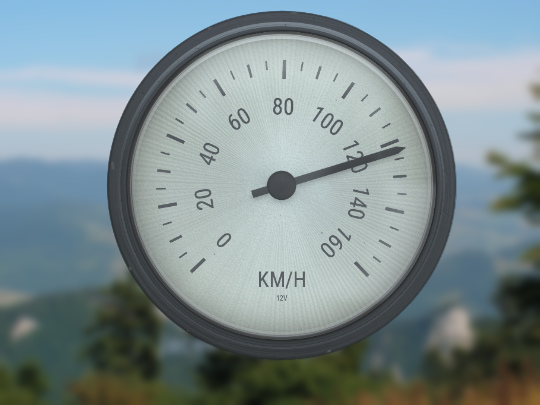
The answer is 122.5 (km/h)
